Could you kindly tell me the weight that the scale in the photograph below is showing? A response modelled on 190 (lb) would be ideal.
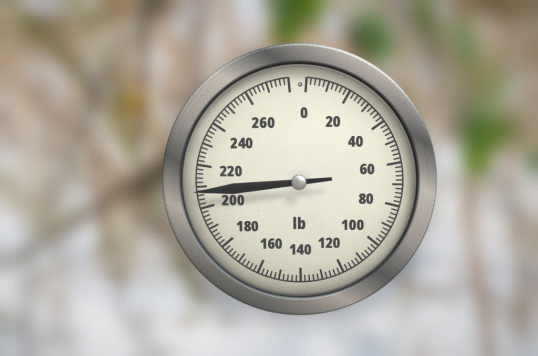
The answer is 208 (lb)
